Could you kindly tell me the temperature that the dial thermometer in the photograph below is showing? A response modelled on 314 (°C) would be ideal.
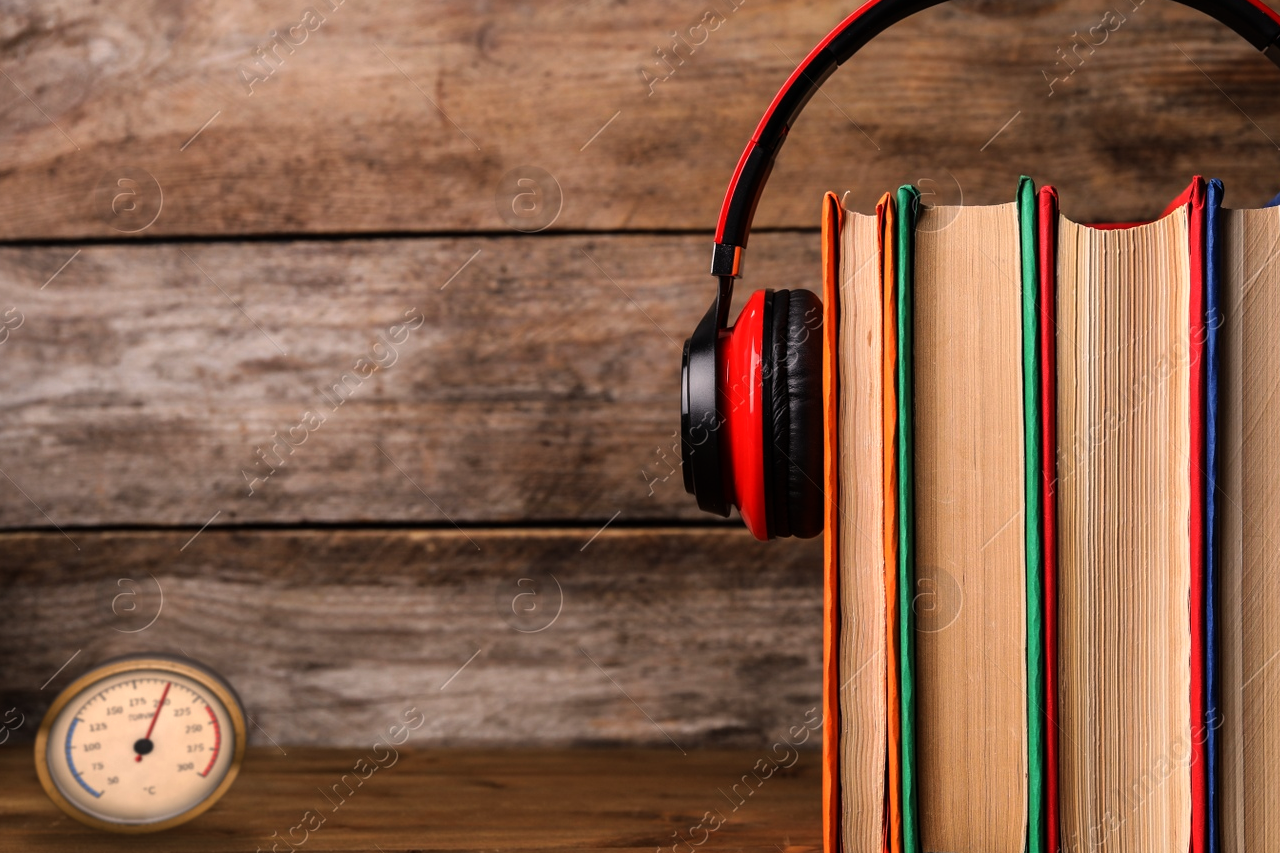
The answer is 200 (°C)
